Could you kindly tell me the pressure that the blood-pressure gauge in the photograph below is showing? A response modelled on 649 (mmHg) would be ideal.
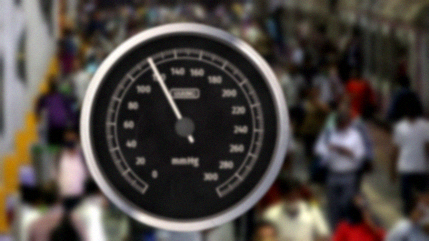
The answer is 120 (mmHg)
